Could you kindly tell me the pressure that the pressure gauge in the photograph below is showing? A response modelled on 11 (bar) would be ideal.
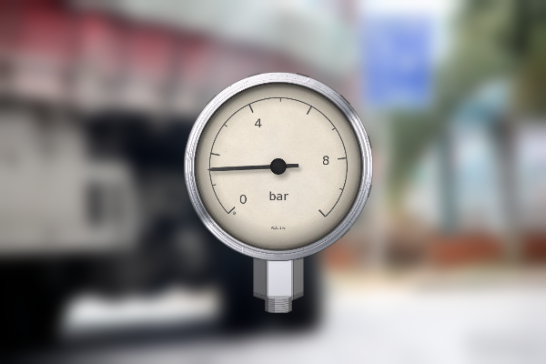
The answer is 1.5 (bar)
